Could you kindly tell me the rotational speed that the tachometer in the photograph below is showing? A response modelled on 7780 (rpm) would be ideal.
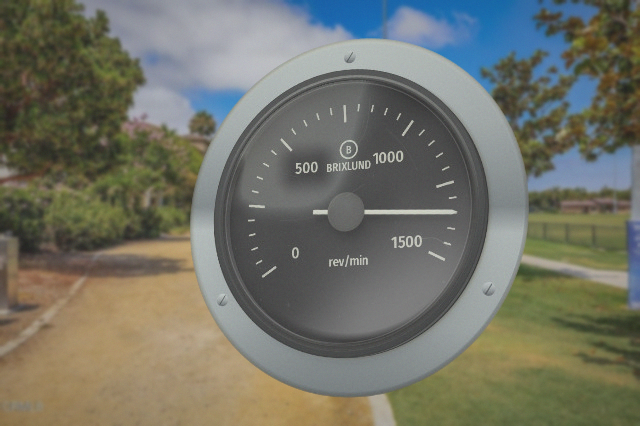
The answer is 1350 (rpm)
